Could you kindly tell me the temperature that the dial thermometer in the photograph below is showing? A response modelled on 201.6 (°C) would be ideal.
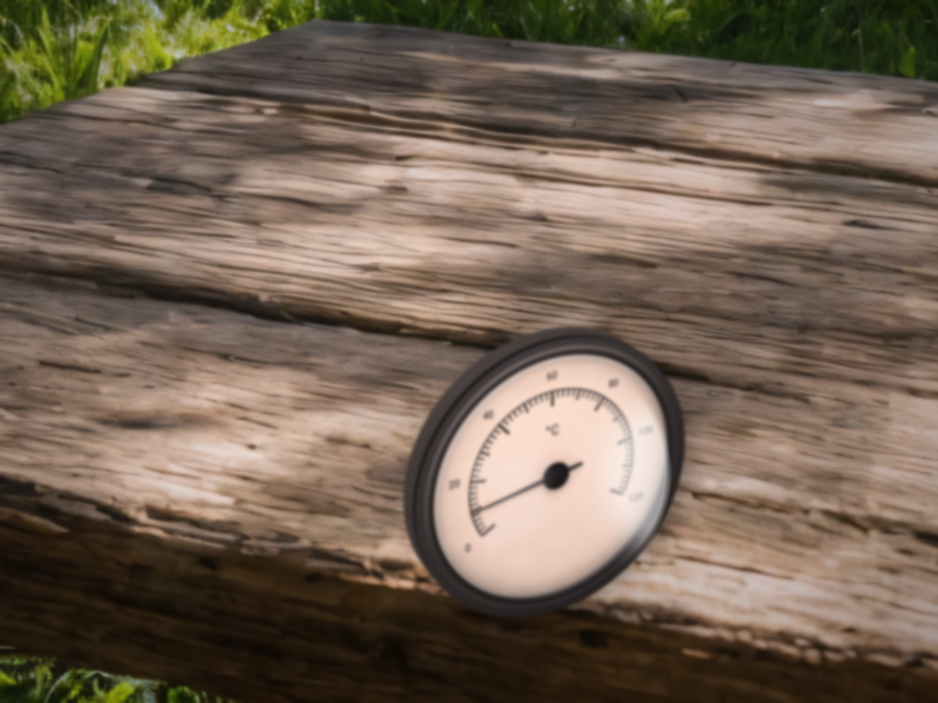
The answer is 10 (°C)
